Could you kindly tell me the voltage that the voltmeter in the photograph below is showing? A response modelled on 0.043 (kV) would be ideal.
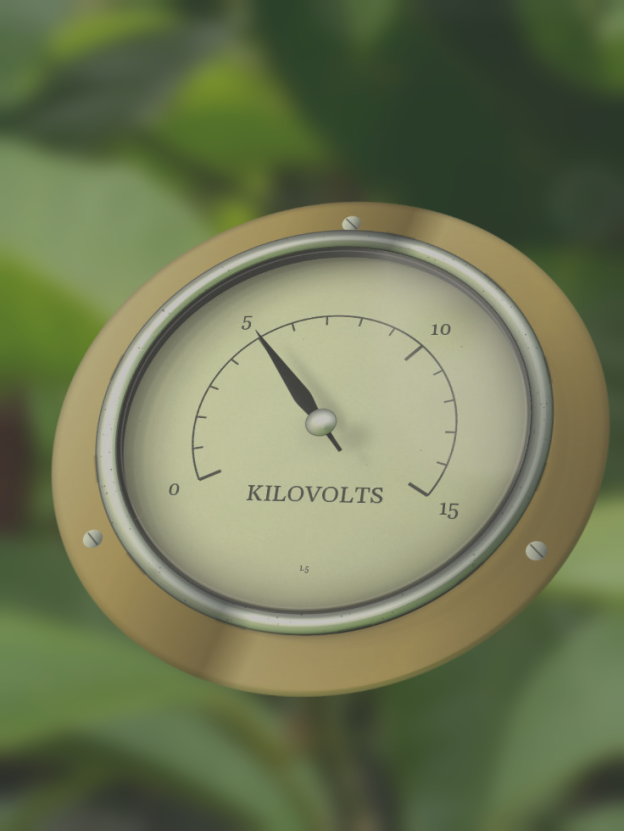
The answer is 5 (kV)
